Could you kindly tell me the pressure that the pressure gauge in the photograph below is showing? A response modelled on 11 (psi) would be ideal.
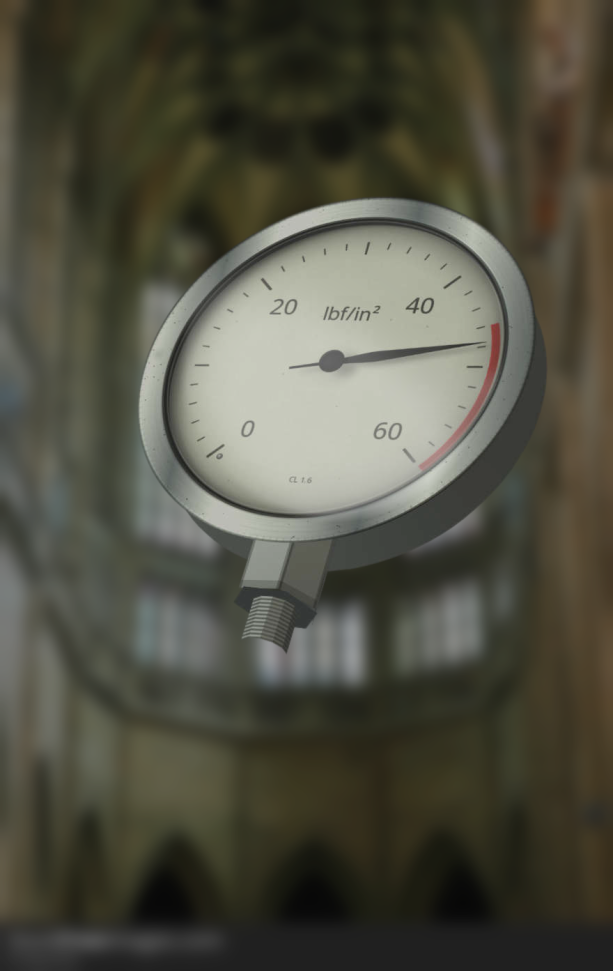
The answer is 48 (psi)
